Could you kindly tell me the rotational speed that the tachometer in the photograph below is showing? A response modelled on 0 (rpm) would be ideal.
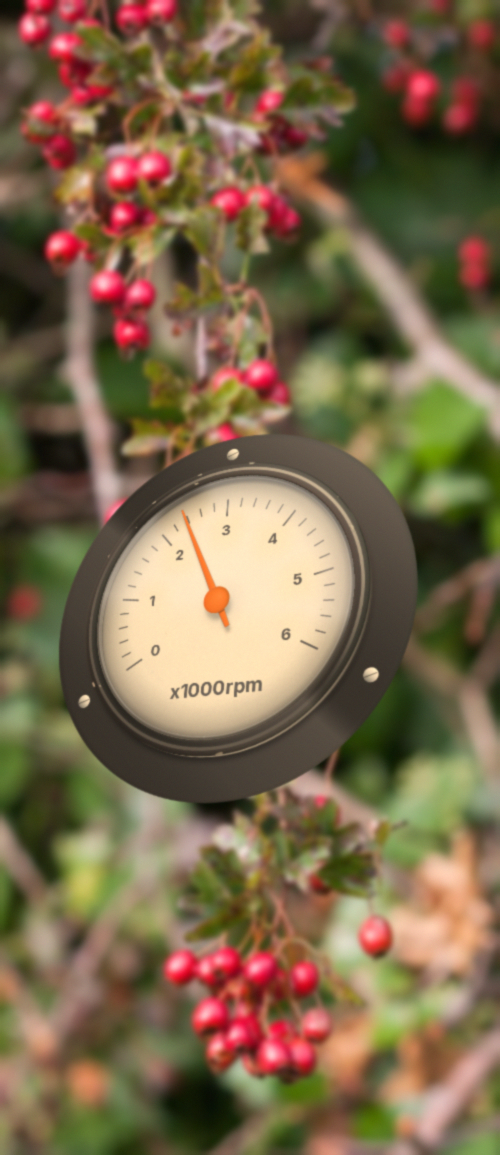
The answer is 2400 (rpm)
